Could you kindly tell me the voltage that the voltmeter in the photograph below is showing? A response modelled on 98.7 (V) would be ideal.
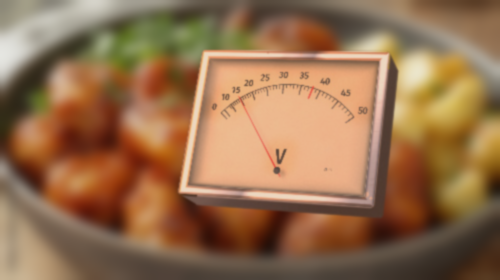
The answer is 15 (V)
